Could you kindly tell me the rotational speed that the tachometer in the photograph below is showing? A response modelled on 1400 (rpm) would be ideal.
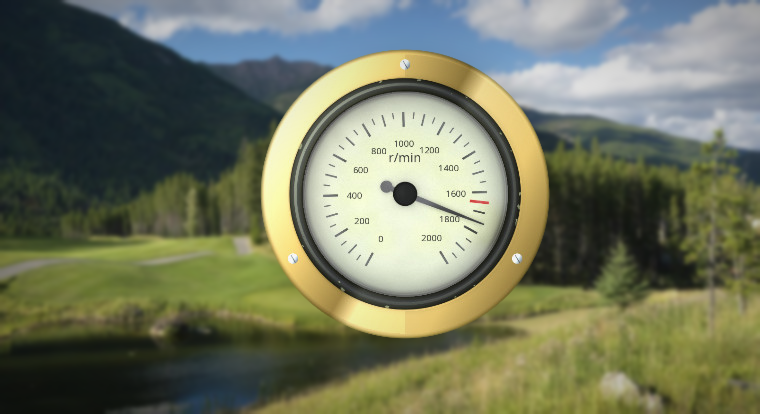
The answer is 1750 (rpm)
